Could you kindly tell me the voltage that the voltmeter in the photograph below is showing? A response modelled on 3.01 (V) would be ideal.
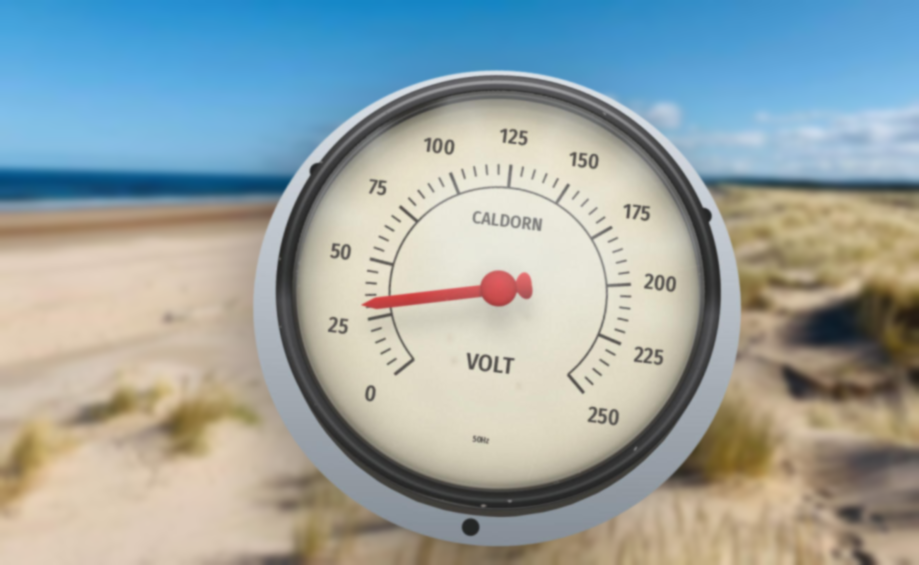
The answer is 30 (V)
